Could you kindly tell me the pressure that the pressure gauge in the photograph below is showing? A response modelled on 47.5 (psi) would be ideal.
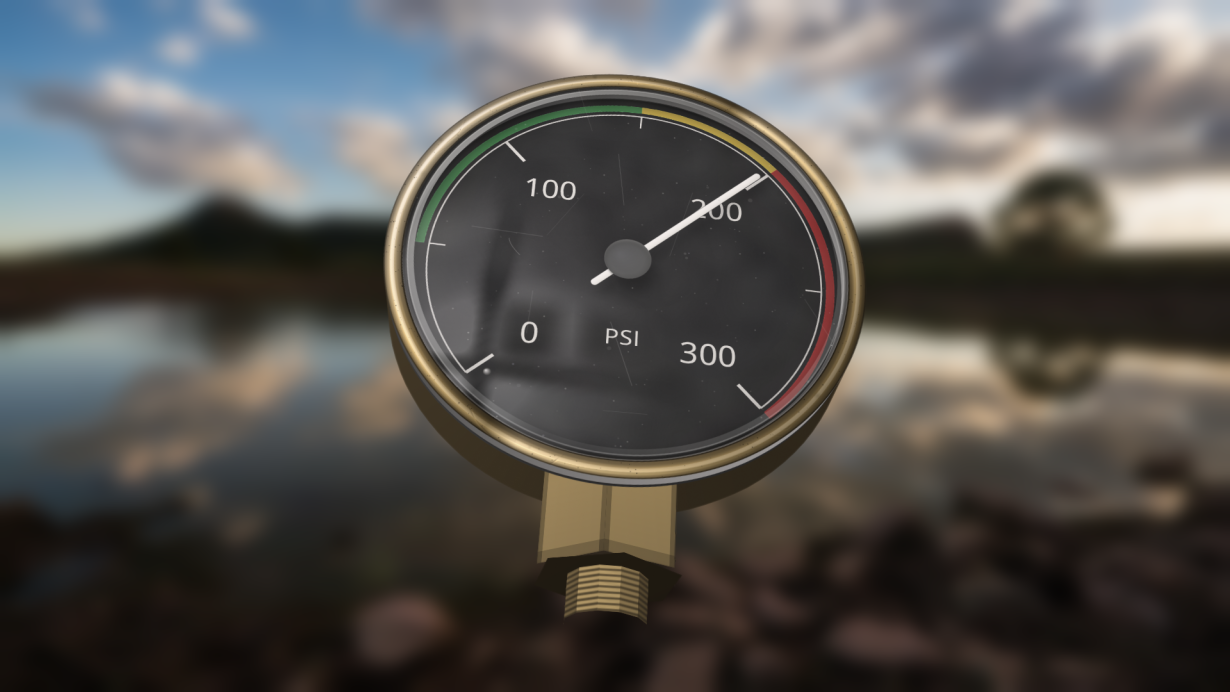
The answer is 200 (psi)
